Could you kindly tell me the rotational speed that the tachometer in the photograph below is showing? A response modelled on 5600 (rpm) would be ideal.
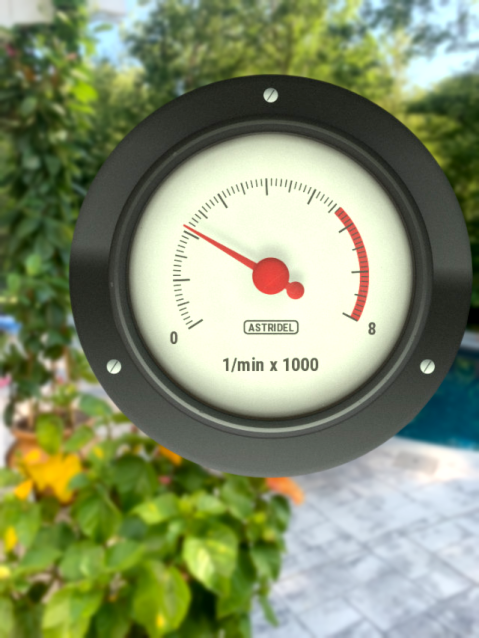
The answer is 2100 (rpm)
